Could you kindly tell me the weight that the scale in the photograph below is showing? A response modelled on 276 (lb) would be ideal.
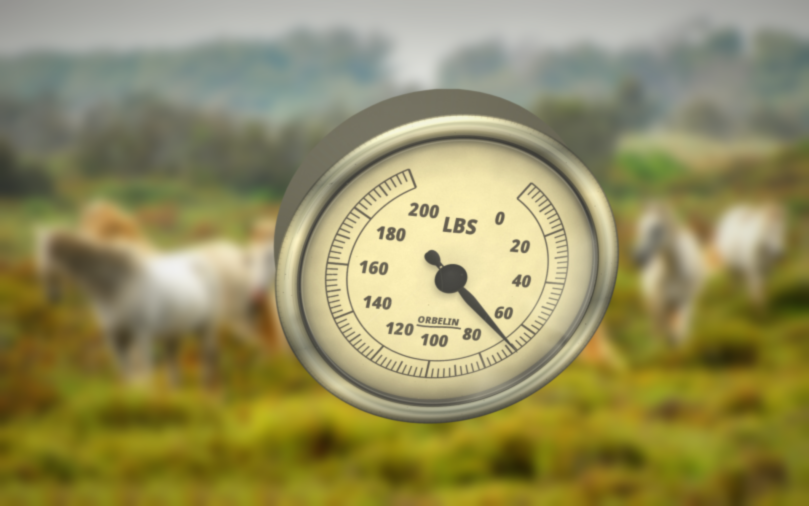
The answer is 68 (lb)
